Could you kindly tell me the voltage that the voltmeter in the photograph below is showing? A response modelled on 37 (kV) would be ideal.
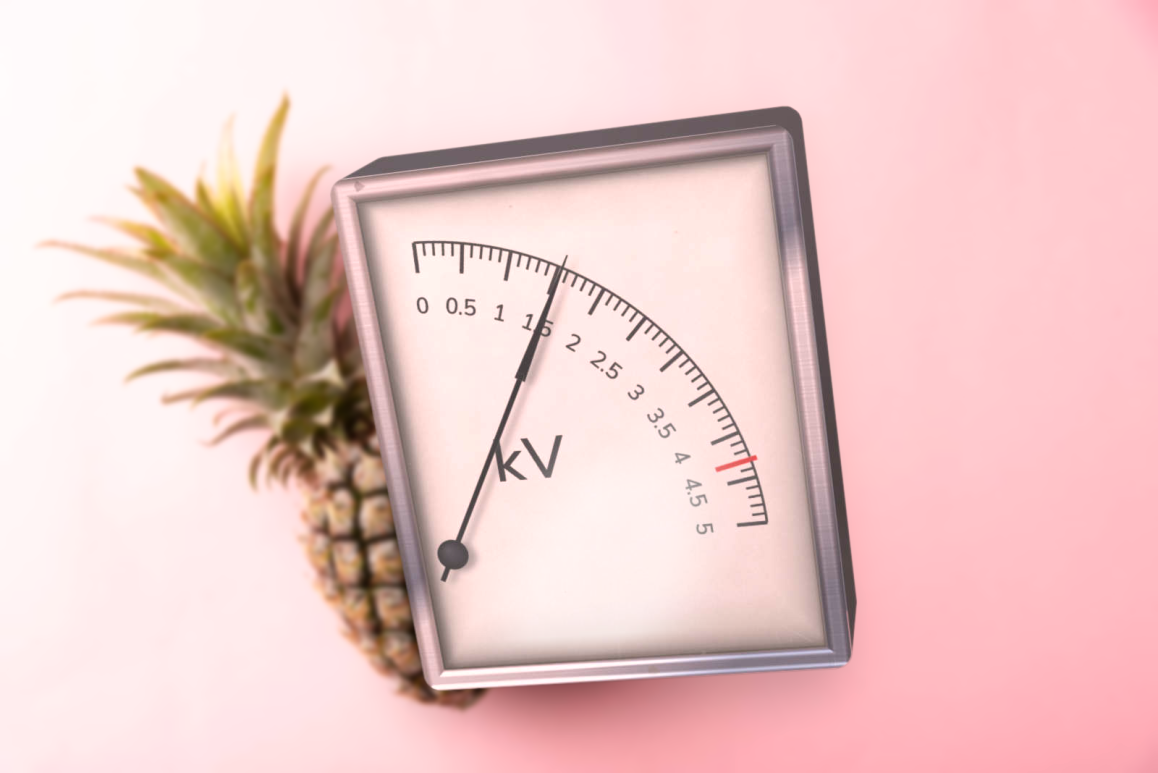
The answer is 1.55 (kV)
